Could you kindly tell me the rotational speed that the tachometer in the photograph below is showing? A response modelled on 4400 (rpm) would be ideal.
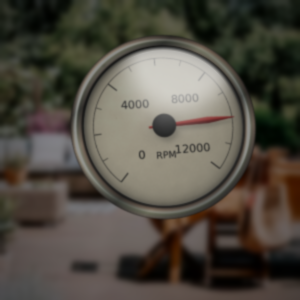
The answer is 10000 (rpm)
